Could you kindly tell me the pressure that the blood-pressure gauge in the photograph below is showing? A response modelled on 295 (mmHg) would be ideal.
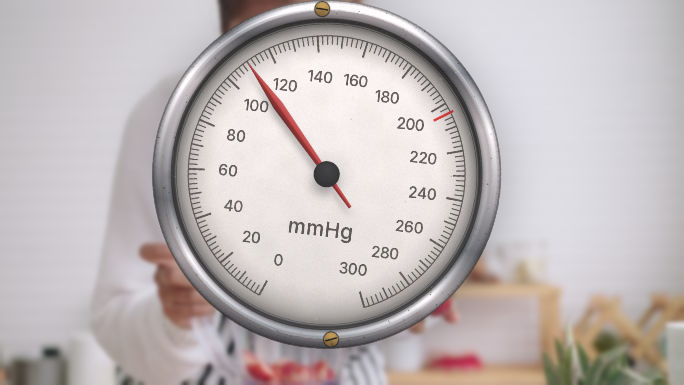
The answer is 110 (mmHg)
